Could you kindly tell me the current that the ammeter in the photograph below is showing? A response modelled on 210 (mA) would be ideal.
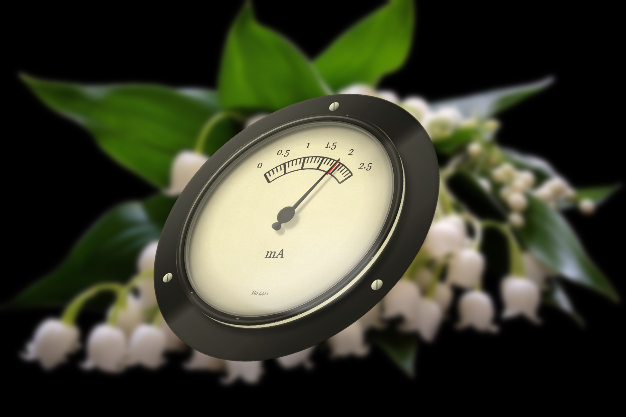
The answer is 2 (mA)
